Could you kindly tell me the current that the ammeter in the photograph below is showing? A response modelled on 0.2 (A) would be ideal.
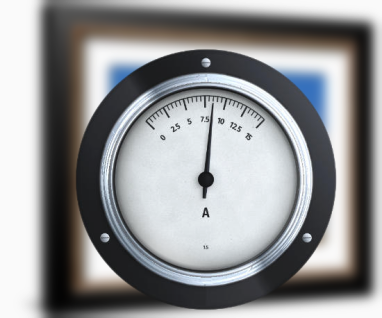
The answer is 8.5 (A)
